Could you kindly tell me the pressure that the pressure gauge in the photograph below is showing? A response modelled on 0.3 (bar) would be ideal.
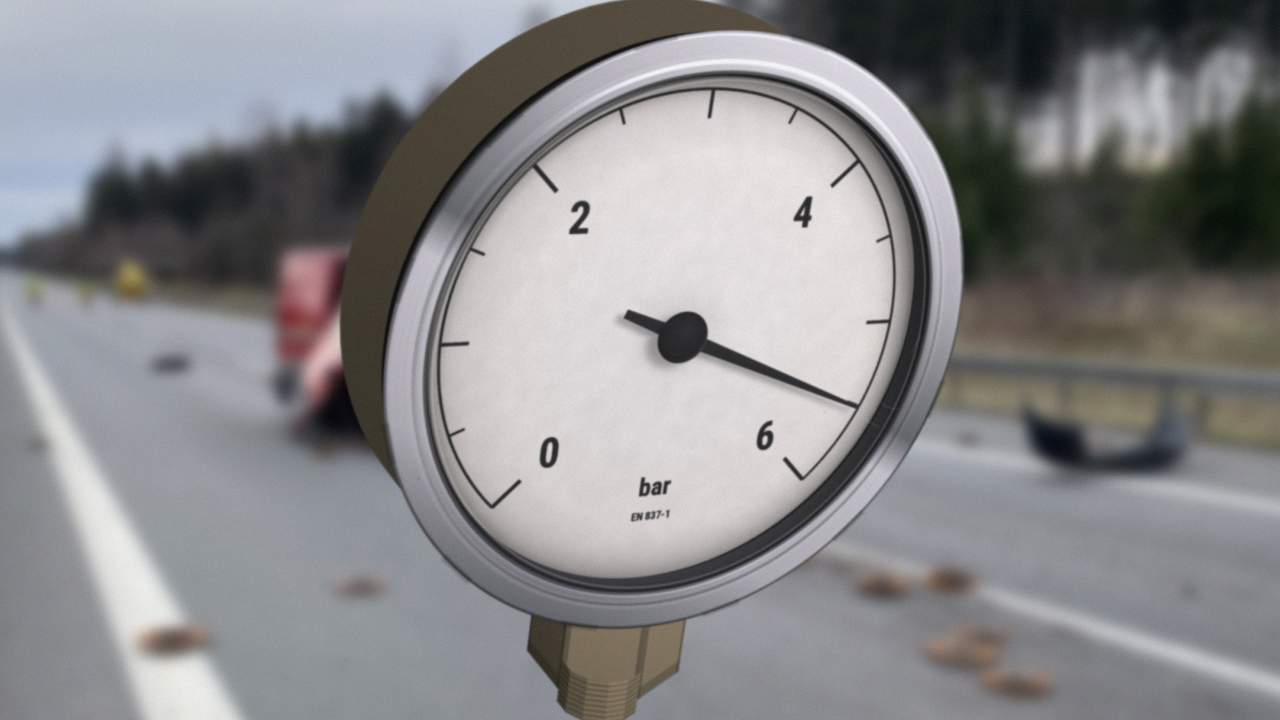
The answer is 5.5 (bar)
